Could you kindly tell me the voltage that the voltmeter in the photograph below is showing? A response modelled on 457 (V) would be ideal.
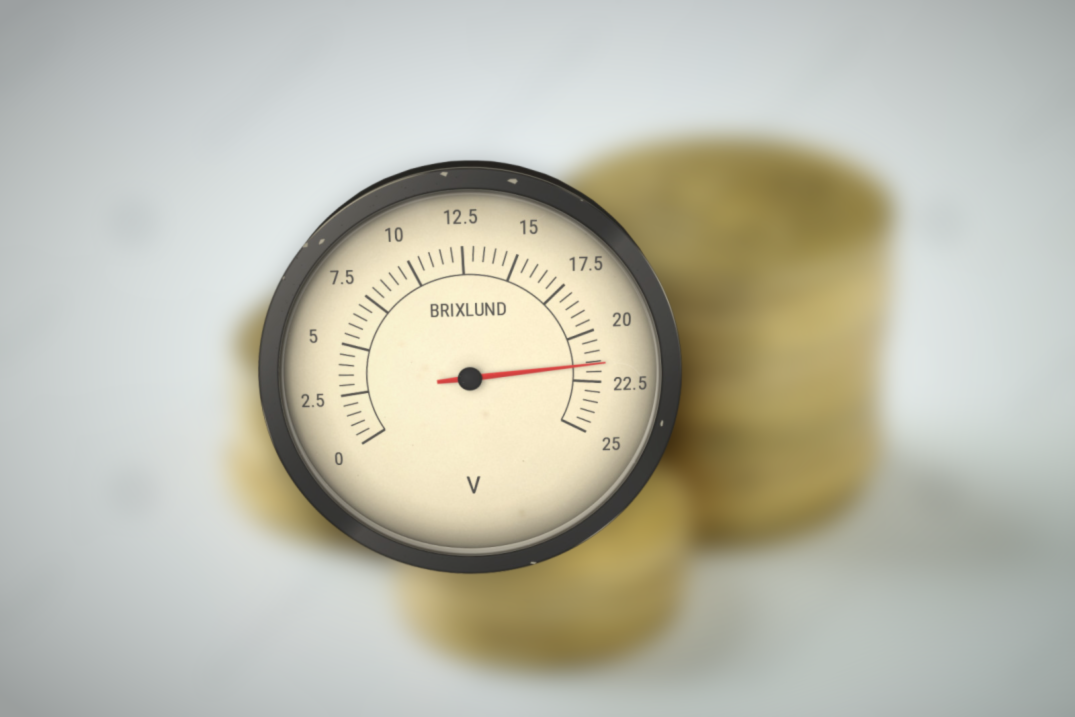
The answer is 21.5 (V)
